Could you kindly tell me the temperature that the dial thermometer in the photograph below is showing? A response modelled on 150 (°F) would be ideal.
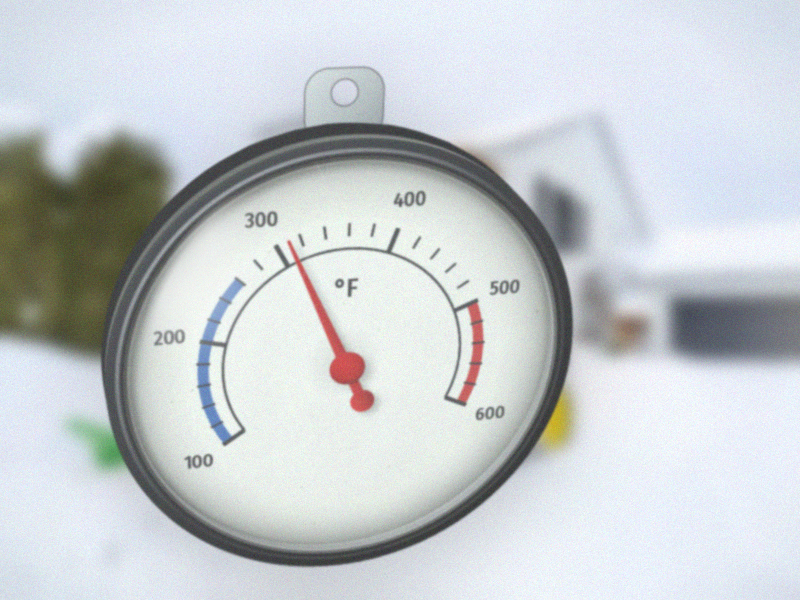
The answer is 310 (°F)
